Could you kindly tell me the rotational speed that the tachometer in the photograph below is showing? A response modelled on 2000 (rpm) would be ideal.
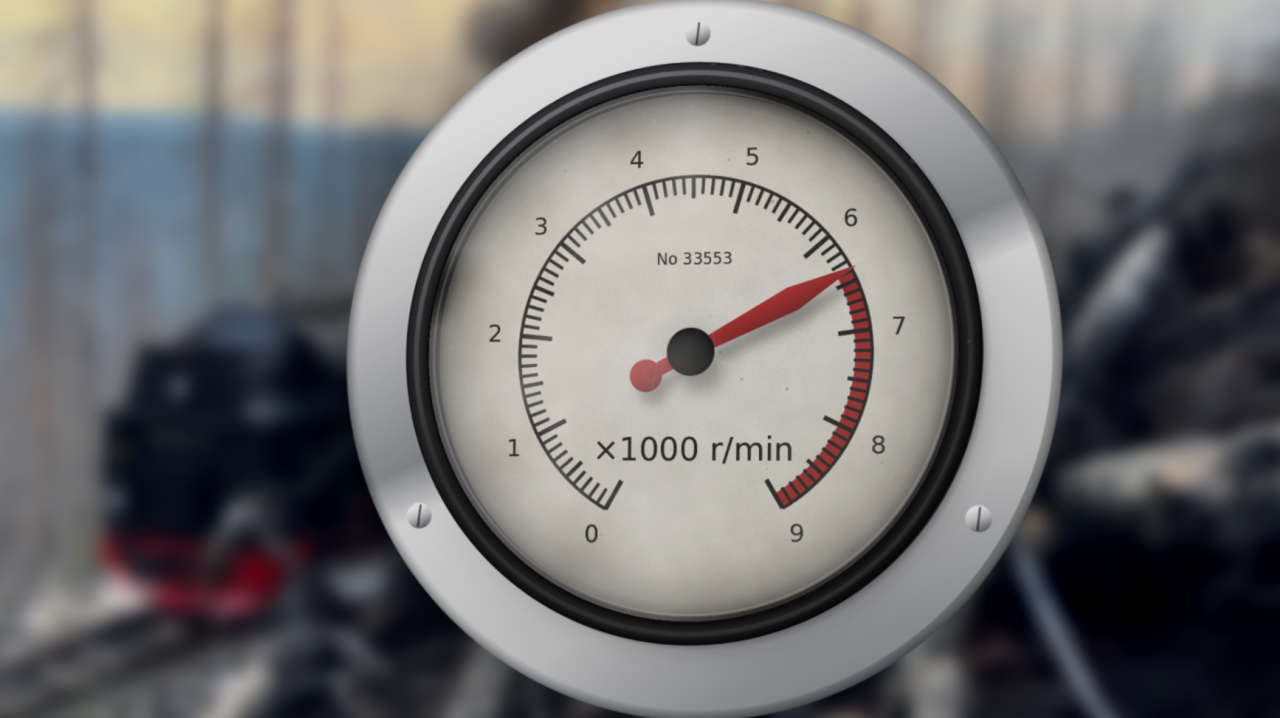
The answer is 6400 (rpm)
